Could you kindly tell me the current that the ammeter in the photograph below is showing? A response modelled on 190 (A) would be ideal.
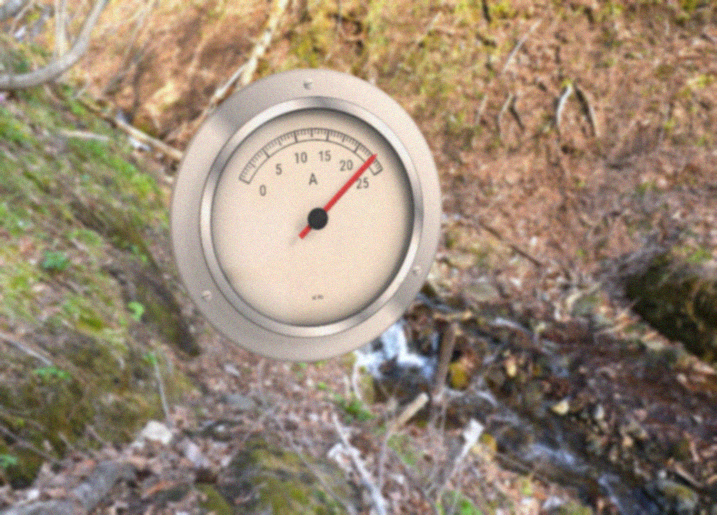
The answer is 22.5 (A)
